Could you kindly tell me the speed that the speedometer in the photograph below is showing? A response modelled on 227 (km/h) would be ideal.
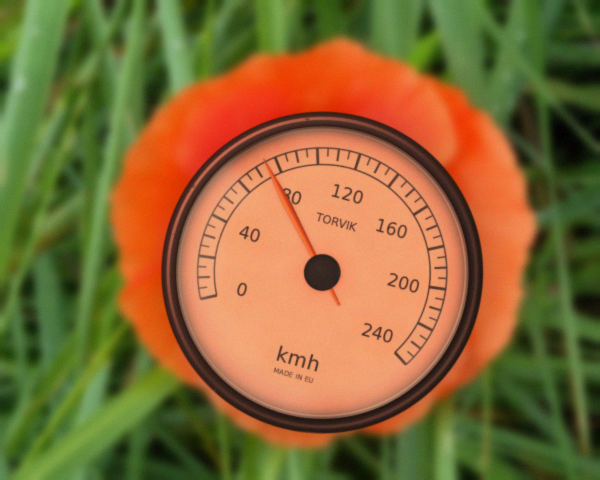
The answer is 75 (km/h)
